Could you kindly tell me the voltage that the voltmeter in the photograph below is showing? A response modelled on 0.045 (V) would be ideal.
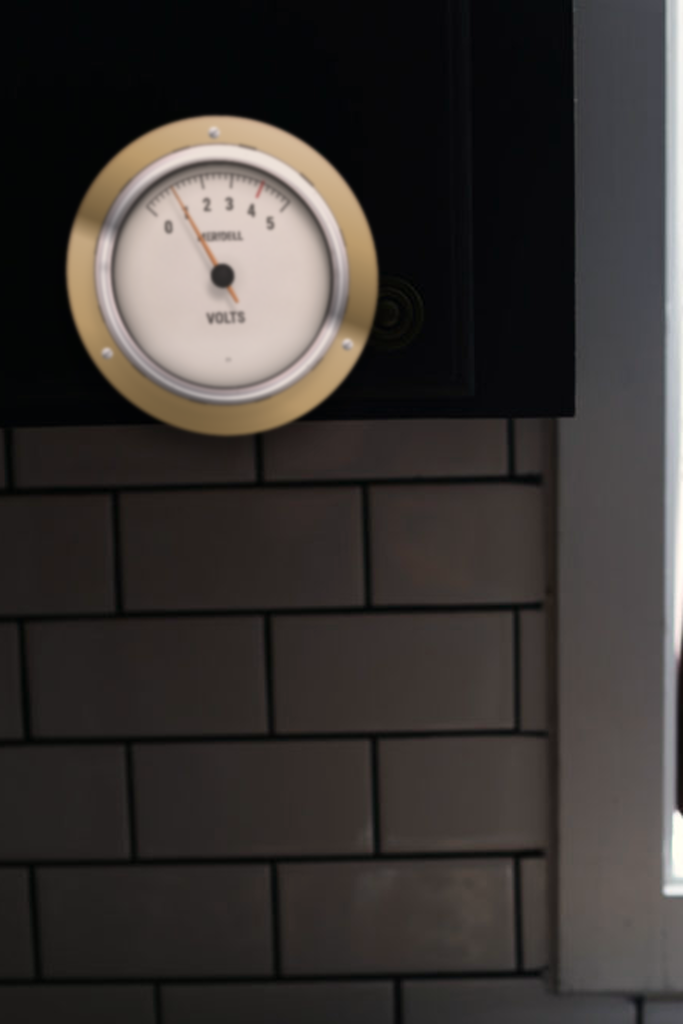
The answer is 1 (V)
